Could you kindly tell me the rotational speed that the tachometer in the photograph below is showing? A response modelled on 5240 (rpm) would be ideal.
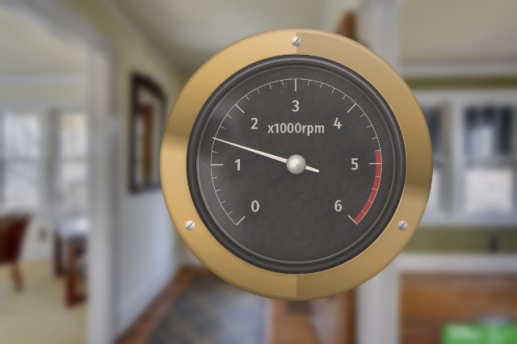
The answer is 1400 (rpm)
